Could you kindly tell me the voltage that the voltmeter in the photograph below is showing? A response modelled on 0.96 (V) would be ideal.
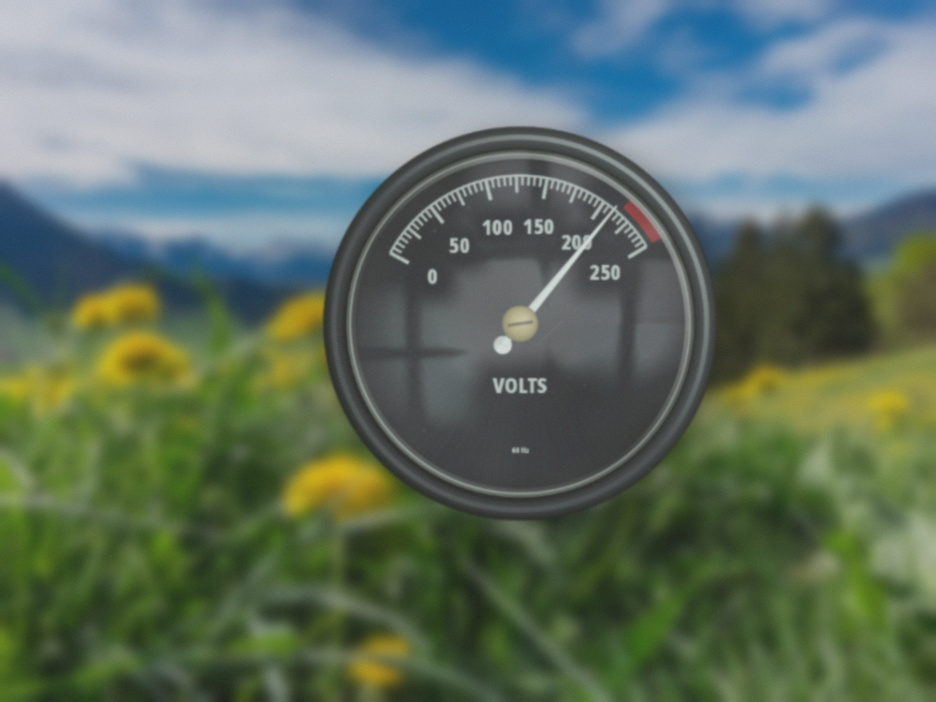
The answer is 210 (V)
